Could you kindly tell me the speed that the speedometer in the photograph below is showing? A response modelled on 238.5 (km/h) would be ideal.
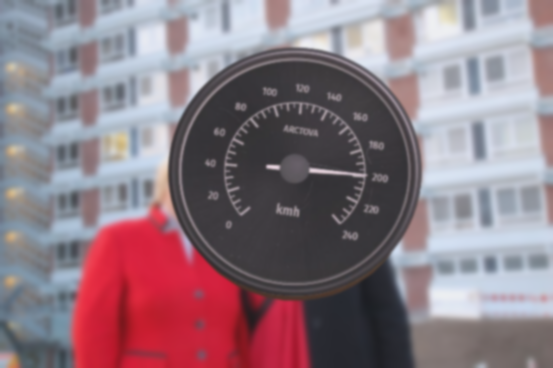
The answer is 200 (km/h)
